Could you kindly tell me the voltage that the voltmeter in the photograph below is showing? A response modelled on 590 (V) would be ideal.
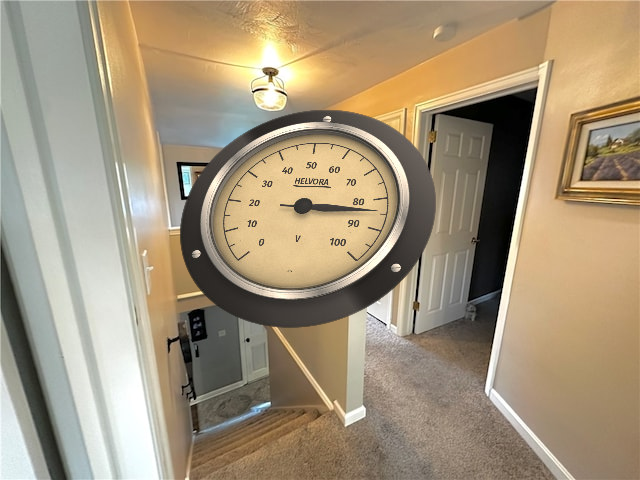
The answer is 85 (V)
